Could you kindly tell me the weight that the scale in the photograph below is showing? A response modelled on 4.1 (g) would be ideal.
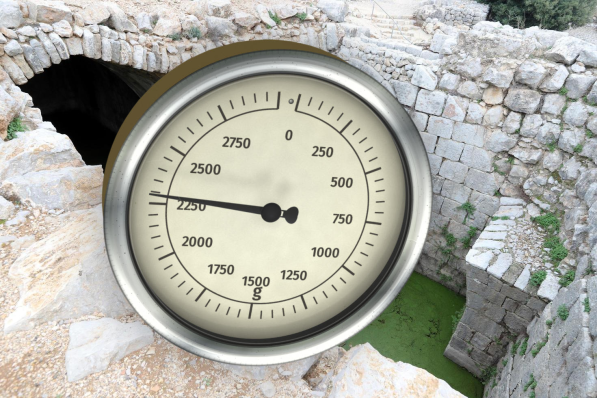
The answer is 2300 (g)
